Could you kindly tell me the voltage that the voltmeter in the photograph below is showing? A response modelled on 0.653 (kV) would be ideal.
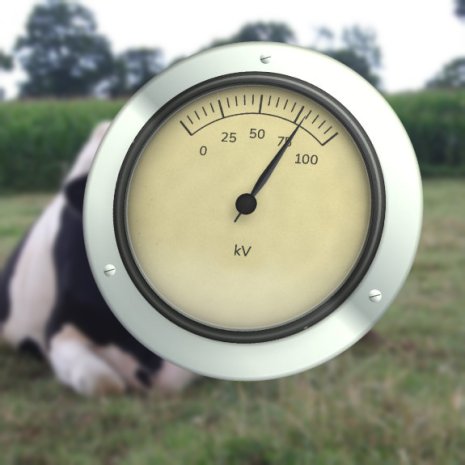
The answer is 80 (kV)
